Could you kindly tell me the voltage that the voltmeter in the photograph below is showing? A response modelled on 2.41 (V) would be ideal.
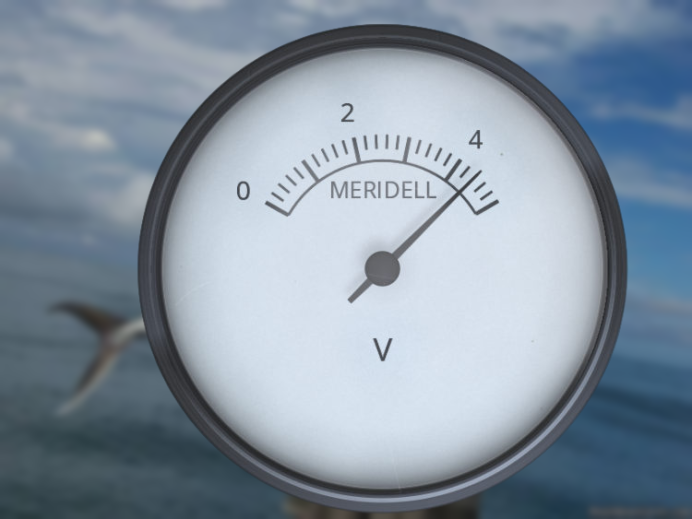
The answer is 4.4 (V)
